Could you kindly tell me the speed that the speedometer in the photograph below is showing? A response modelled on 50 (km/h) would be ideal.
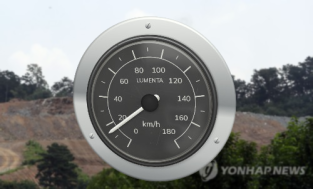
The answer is 15 (km/h)
